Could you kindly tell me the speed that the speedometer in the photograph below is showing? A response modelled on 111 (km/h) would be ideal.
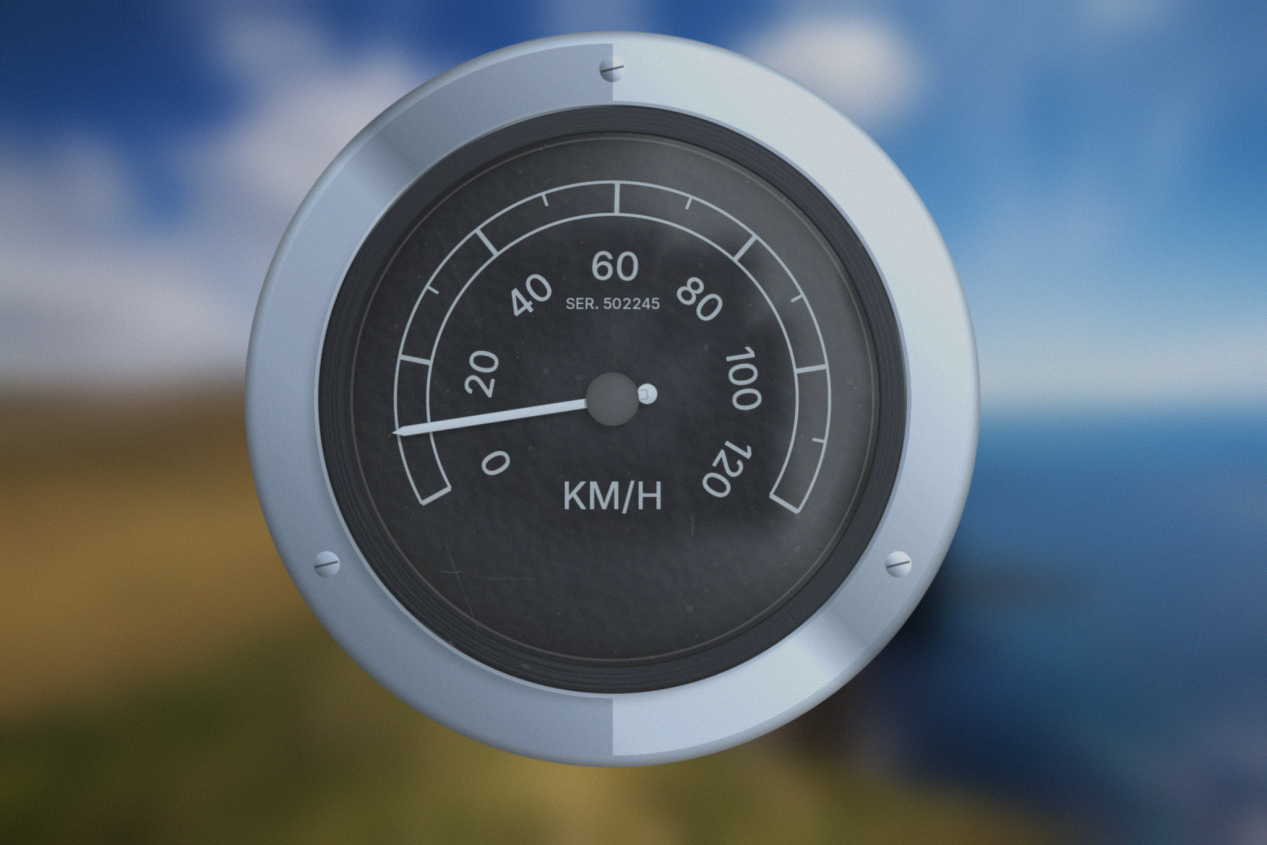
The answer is 10 (km/h)
